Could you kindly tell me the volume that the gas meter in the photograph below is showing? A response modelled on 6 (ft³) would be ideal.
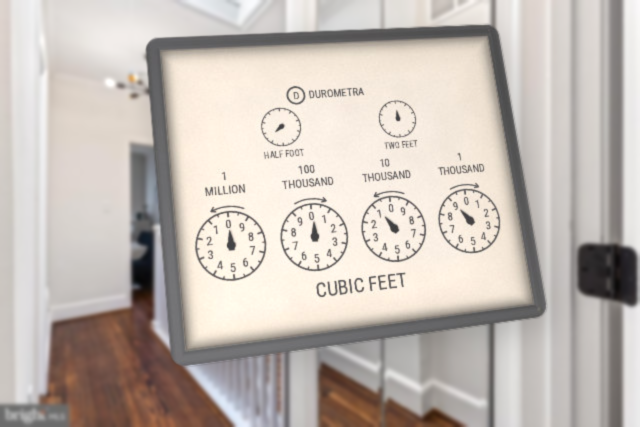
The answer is 900 (ft³)
